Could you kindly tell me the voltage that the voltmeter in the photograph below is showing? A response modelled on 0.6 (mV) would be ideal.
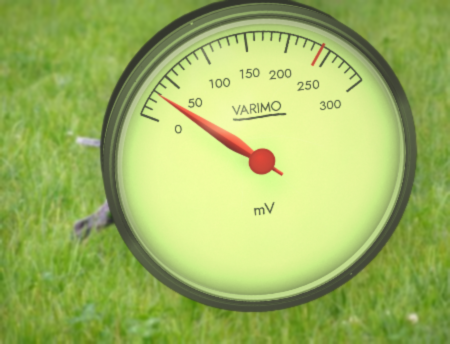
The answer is 30 (mV)
